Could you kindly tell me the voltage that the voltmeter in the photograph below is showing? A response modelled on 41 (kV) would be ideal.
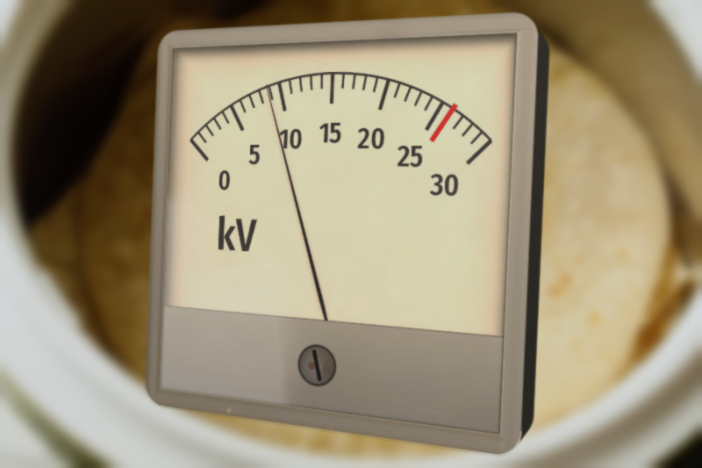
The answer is 9 (kV)
